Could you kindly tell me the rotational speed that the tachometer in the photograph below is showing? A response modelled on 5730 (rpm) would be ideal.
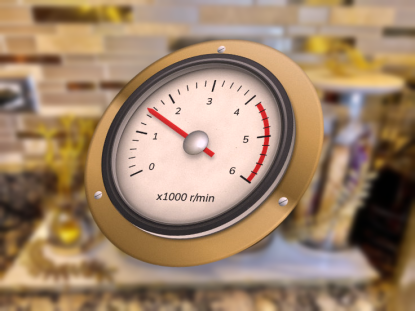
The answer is 1500 (rpm)
